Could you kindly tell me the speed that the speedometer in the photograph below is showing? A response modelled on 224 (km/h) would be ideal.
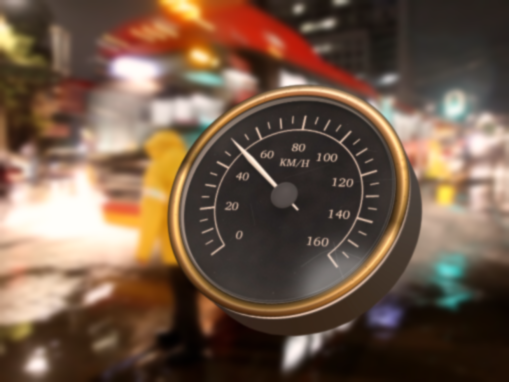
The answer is 50 (km/h)
